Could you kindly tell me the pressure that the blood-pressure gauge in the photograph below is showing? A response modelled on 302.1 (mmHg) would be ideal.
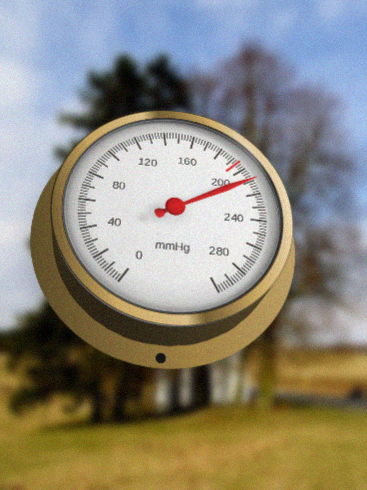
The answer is 210 (mmHg)
